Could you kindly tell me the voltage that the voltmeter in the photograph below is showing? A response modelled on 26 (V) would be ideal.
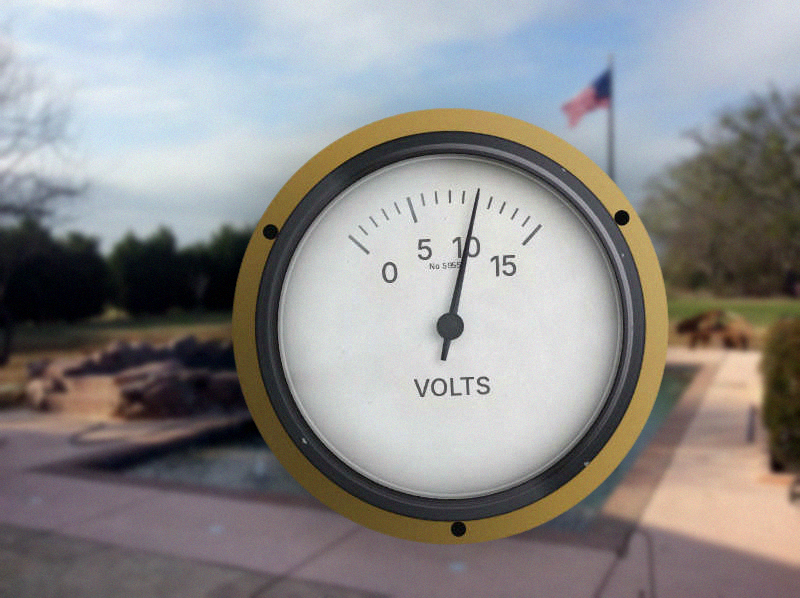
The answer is 10 (V)
